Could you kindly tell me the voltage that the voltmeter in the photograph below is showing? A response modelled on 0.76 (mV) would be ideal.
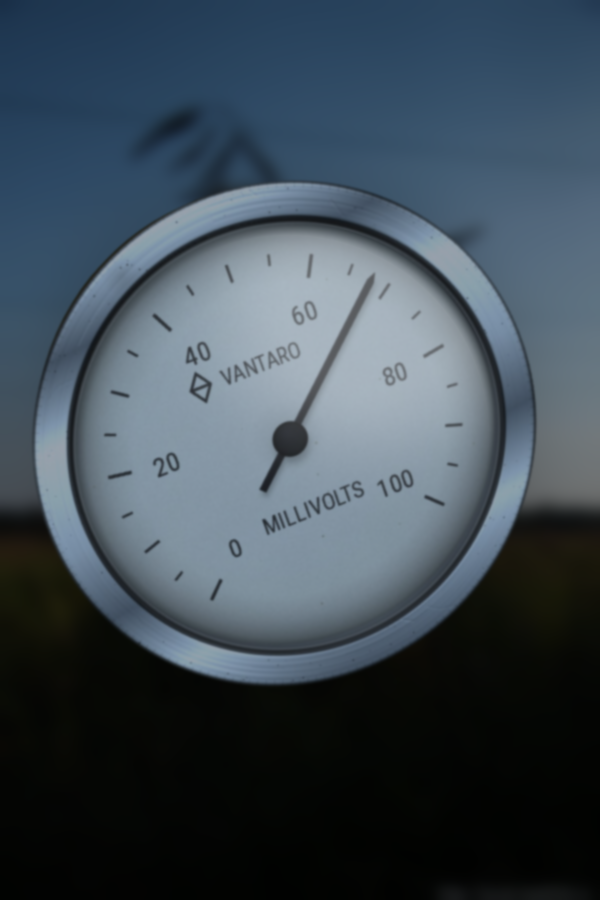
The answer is 67.5 (mV)
